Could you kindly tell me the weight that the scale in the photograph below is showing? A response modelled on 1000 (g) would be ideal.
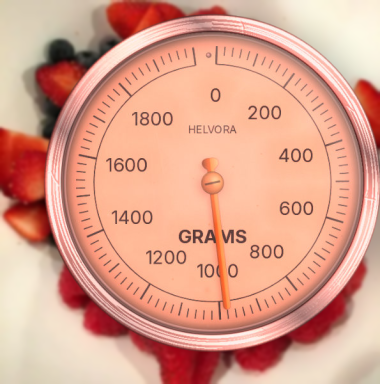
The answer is 980 (g)
